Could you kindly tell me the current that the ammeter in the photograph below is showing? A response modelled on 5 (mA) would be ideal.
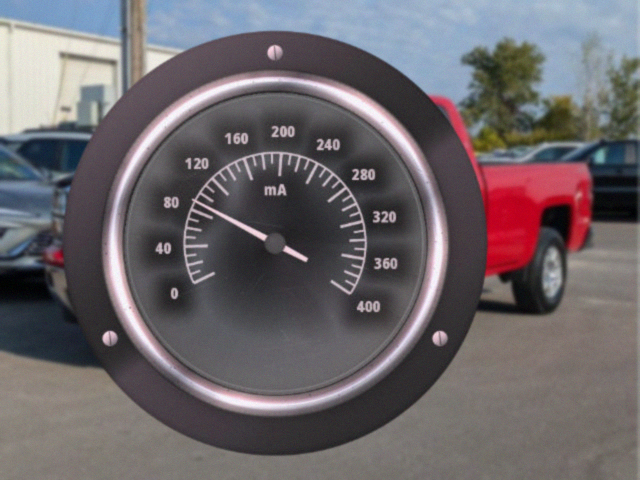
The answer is 90 (mA)
